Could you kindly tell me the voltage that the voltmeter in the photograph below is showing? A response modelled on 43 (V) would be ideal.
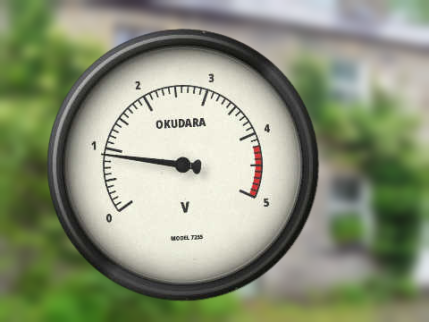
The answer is 0.9 (V)
